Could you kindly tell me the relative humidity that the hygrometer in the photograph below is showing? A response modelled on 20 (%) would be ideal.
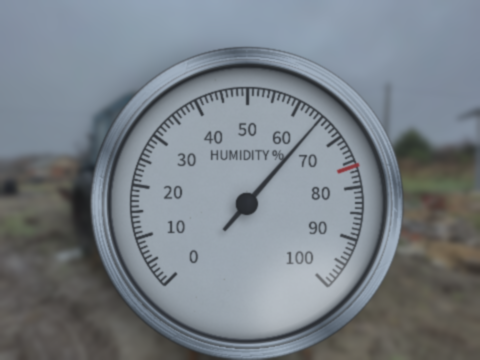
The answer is 65 (%)
